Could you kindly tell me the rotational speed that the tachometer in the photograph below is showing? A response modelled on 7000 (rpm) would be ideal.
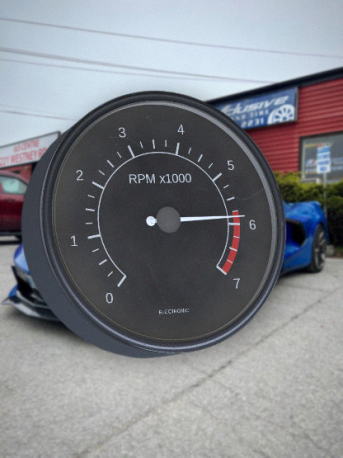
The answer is 5875 (rpm)
